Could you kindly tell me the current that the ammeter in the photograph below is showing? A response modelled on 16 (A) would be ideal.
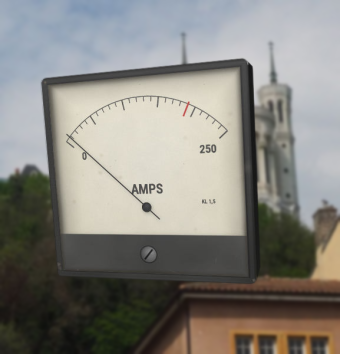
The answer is 10 (A)
